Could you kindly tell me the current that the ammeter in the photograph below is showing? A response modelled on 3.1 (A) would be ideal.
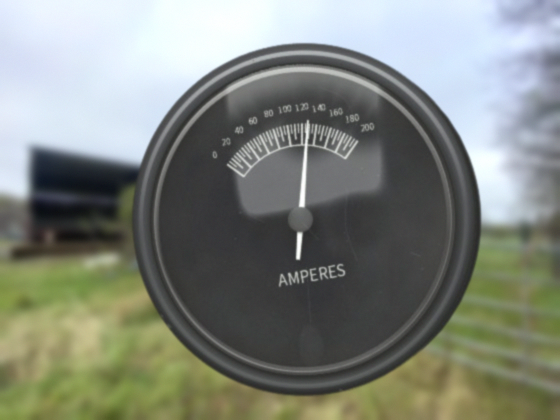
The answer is 130 (A)
